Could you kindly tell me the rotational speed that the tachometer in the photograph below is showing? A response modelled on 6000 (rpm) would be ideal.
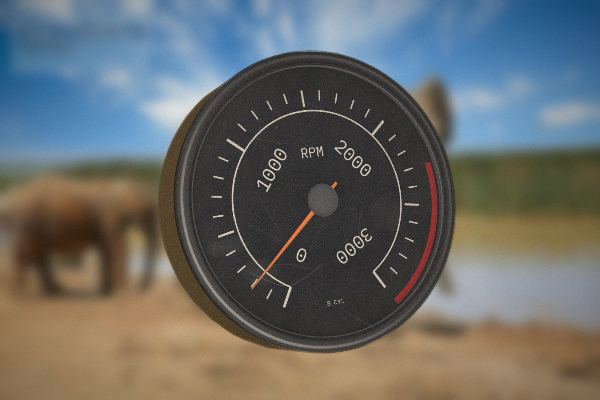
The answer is 200 (rpm)
